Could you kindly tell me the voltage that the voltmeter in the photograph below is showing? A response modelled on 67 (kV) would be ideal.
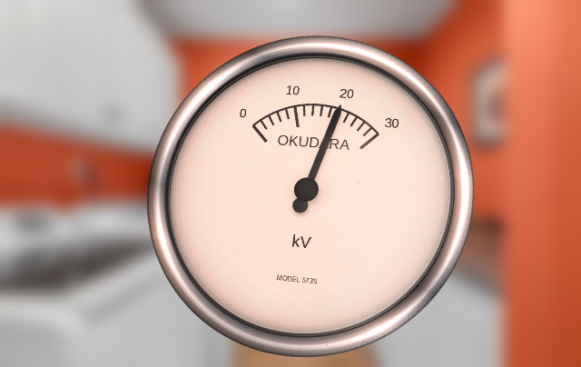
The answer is 20 (kV)
